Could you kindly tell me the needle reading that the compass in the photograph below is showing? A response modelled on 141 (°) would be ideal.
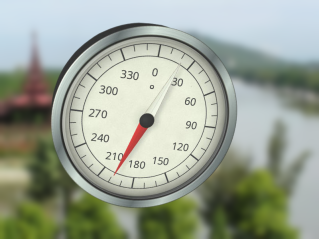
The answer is 200 (°)
